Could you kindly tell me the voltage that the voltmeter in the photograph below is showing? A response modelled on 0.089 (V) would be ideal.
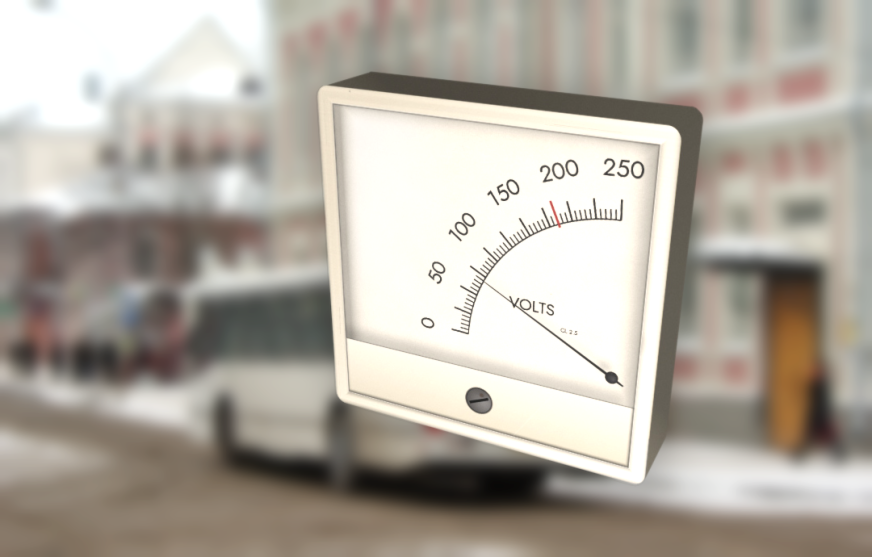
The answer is 75 (V)
